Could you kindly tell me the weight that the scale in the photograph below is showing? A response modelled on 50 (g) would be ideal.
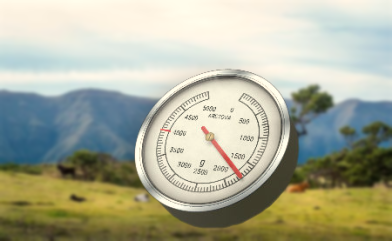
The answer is 1750 (g)
